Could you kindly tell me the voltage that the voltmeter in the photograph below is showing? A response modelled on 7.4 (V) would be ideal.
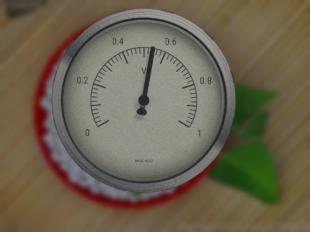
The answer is 0.54 (V)
